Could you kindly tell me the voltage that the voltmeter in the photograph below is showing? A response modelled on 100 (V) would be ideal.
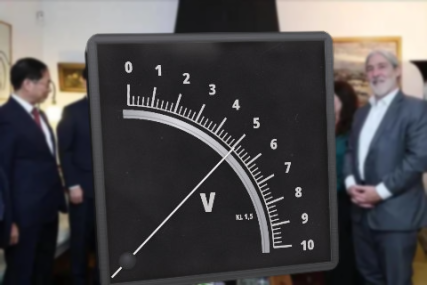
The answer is 5 (V)
